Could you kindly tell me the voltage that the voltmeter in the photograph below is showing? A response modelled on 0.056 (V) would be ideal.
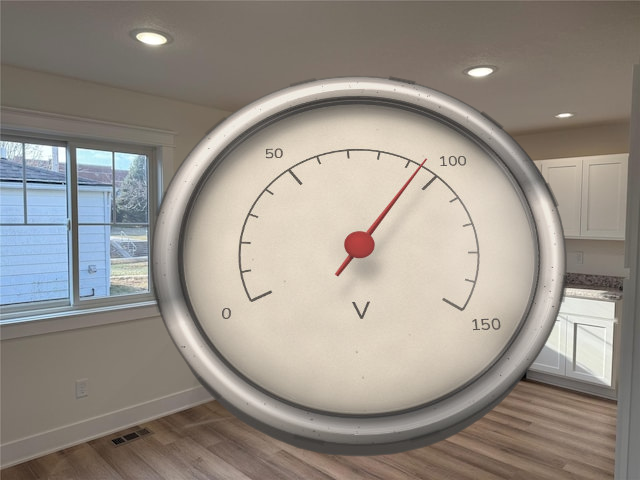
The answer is 95 (V)
